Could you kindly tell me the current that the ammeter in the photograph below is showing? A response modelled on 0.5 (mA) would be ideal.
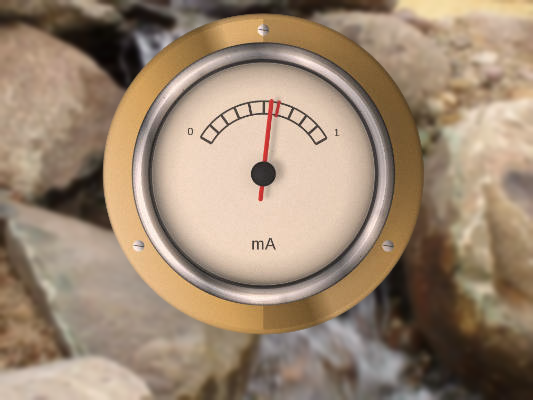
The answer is 0.55 (mA)
